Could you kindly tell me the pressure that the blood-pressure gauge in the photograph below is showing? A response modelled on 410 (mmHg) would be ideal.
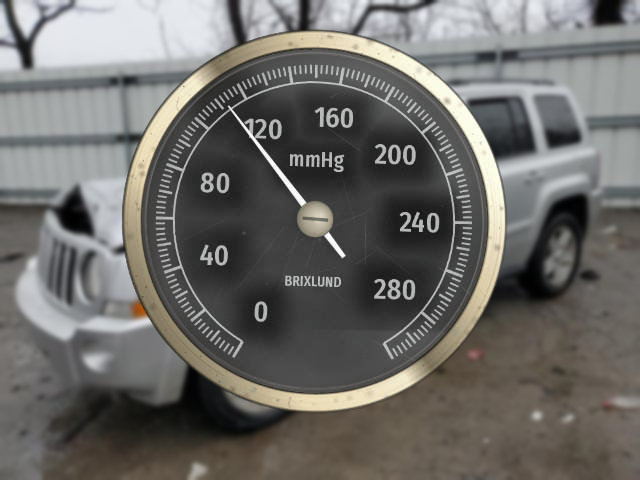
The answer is 112 (mmHg)
